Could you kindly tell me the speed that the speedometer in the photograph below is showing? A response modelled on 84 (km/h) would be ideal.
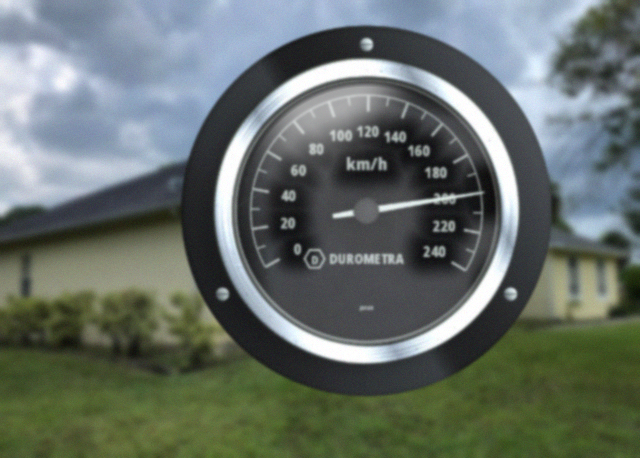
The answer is 200 (km/h)
